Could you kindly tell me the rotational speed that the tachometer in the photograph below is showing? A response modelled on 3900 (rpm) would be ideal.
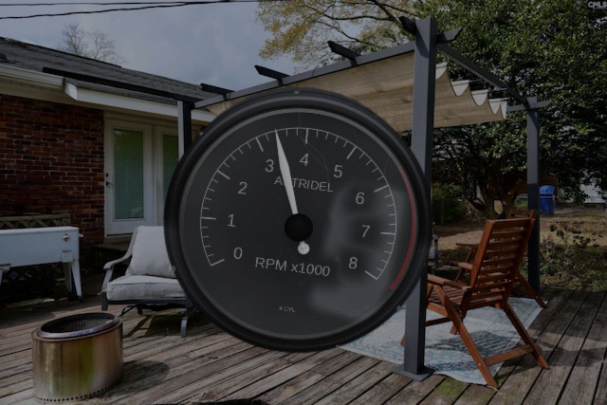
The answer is 3400 (rpm)
